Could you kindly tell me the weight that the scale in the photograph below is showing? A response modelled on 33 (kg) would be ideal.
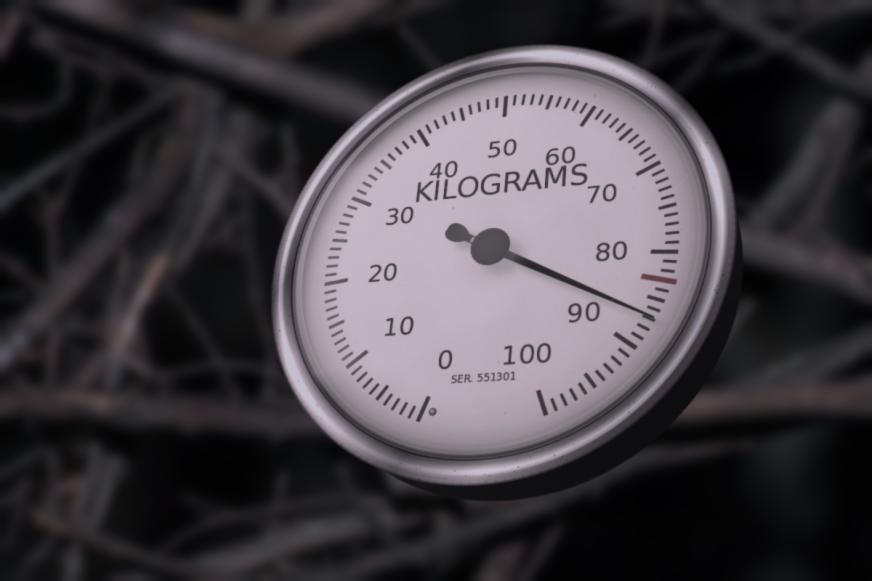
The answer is 87 (kg)
